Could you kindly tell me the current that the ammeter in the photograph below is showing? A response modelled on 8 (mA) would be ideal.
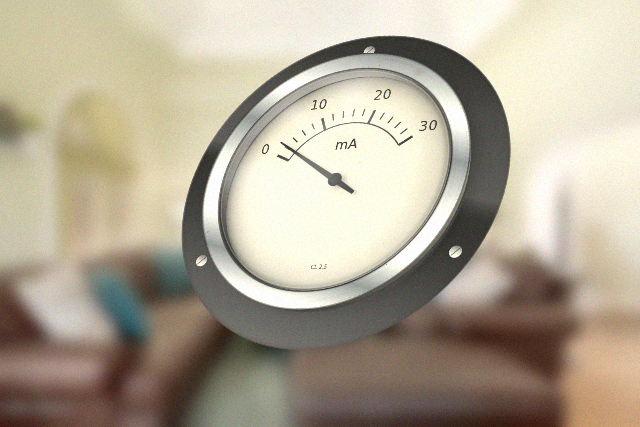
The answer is 2 (mA)
